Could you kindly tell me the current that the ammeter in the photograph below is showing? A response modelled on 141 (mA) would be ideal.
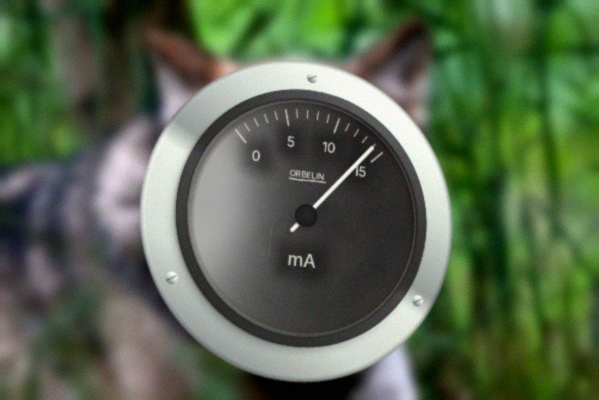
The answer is 14 (mA)
